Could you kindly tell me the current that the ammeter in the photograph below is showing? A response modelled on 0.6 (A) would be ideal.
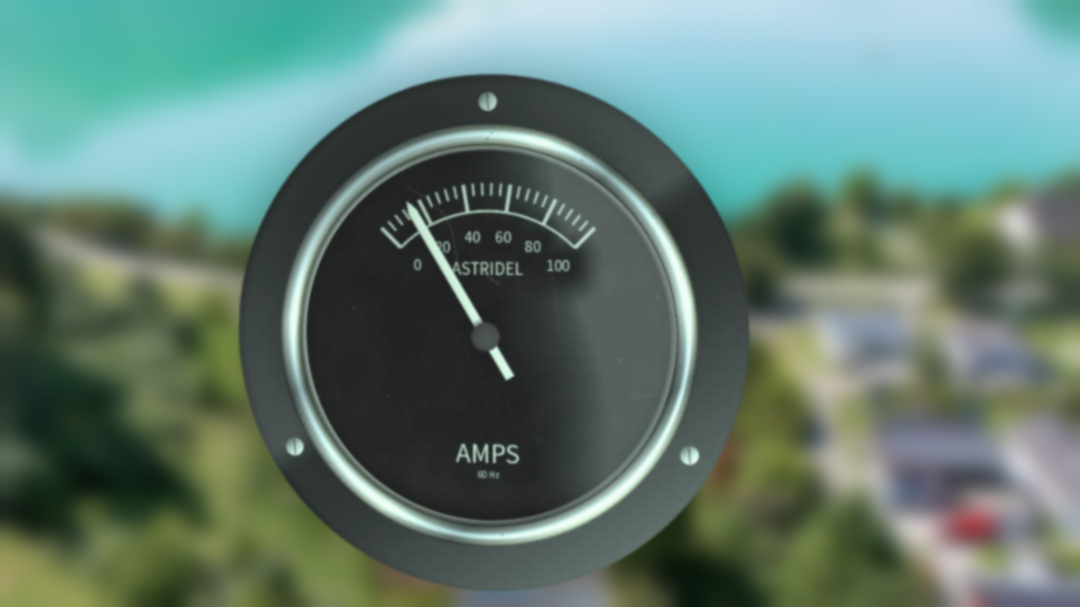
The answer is 16 (A)
